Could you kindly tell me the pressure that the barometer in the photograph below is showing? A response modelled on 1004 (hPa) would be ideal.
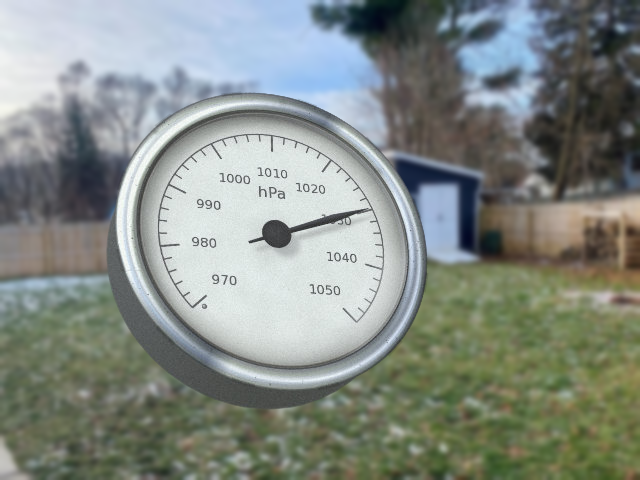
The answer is 1030 (hPa)
